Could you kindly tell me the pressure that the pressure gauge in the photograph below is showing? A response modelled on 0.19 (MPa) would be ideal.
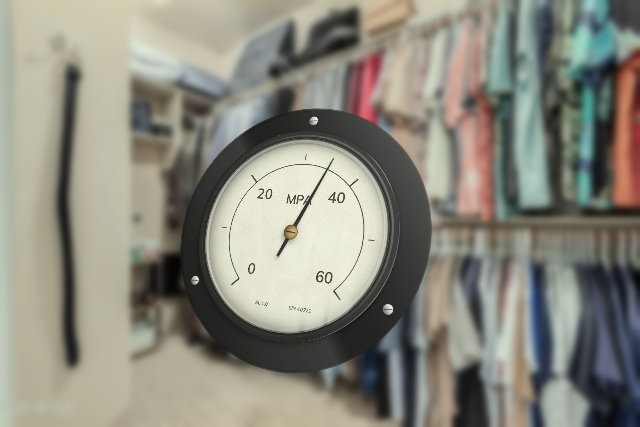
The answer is 35 (MPa)
